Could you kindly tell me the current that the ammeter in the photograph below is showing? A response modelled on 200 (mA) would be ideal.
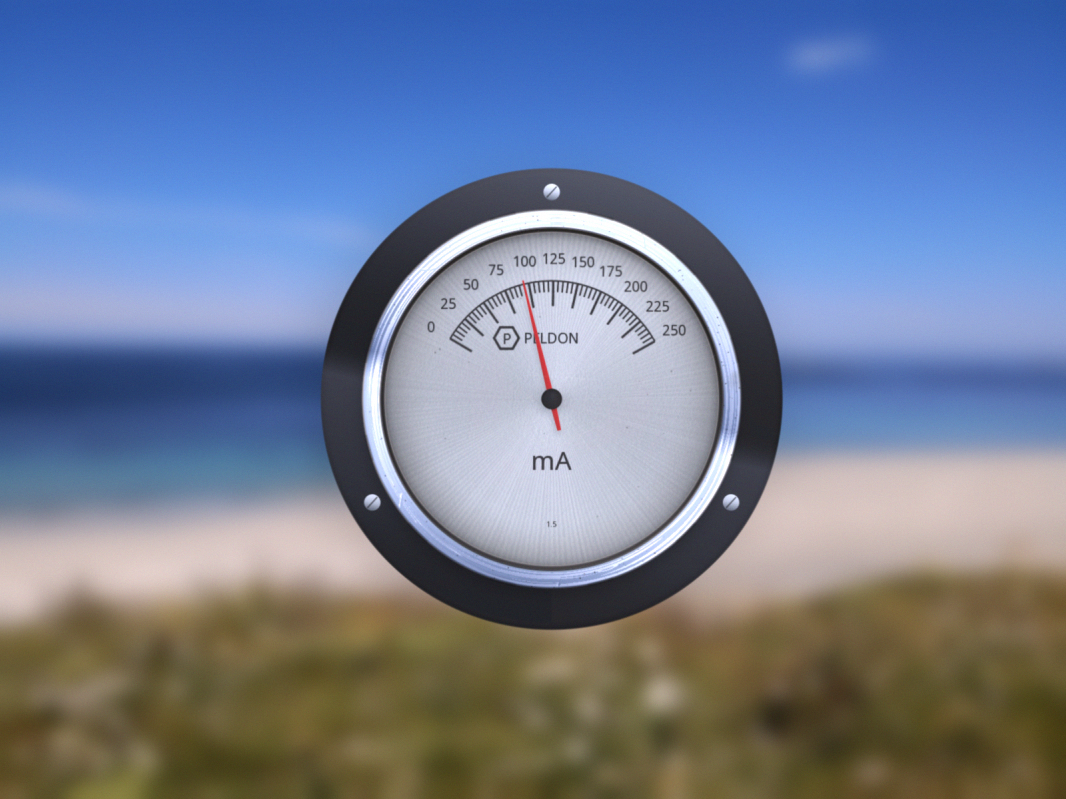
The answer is 95 (mA)
